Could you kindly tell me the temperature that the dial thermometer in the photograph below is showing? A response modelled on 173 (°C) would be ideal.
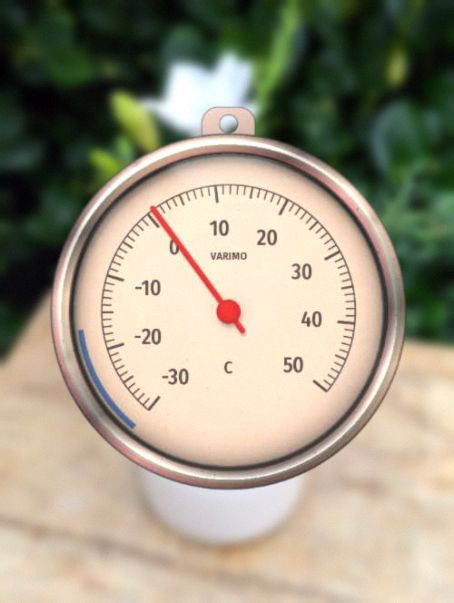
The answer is 1 (°C)
